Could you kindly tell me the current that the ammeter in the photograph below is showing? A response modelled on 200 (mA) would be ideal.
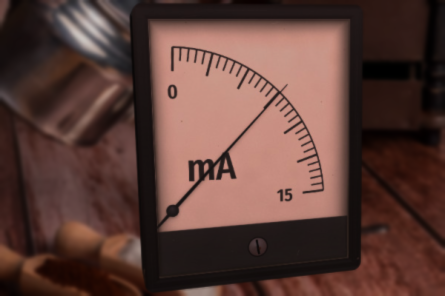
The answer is 7.5 (mA)
